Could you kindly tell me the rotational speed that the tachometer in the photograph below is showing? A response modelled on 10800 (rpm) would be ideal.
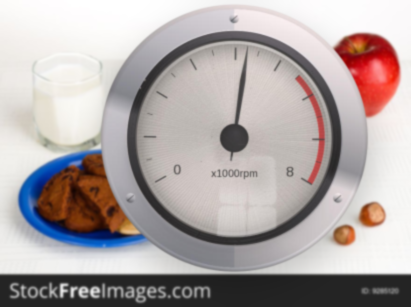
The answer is 4250 (rpm)
